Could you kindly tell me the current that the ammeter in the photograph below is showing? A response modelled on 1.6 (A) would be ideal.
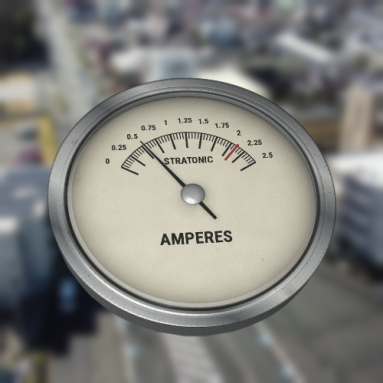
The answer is 0.5 (A)
